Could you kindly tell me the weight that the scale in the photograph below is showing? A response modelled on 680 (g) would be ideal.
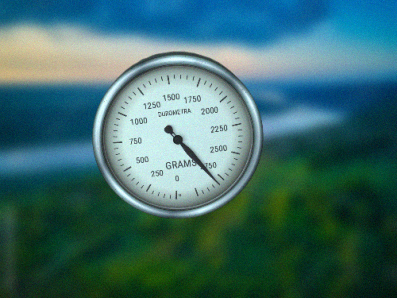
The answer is 2800 (g)
